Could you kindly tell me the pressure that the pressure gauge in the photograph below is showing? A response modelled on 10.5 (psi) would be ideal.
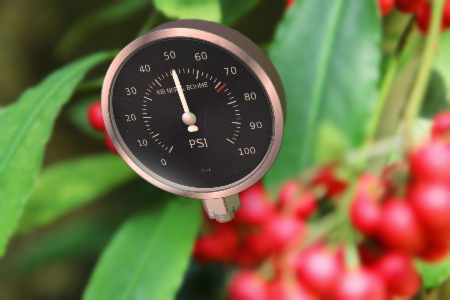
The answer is 50 (psi)
